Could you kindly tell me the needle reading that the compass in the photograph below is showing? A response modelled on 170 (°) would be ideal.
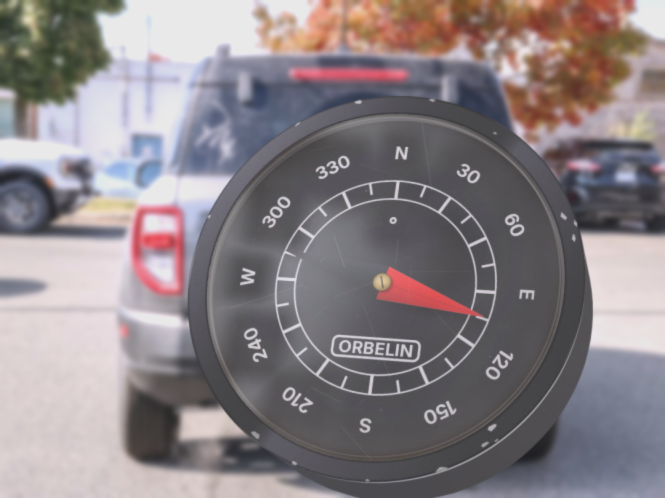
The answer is 105 (°)
